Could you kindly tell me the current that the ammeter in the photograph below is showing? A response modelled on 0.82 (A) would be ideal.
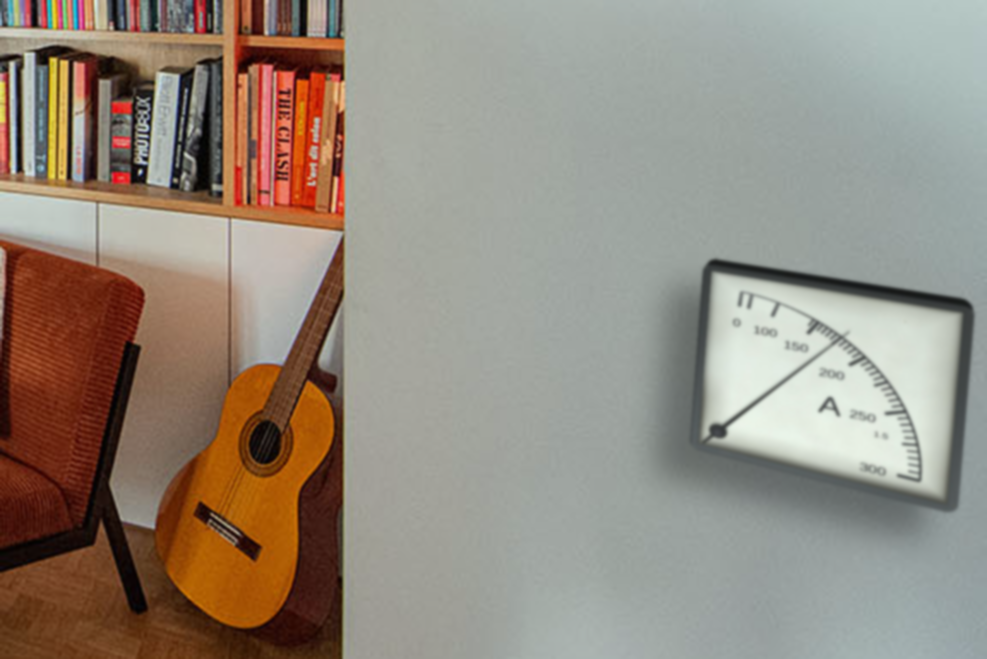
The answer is 175 (A)
